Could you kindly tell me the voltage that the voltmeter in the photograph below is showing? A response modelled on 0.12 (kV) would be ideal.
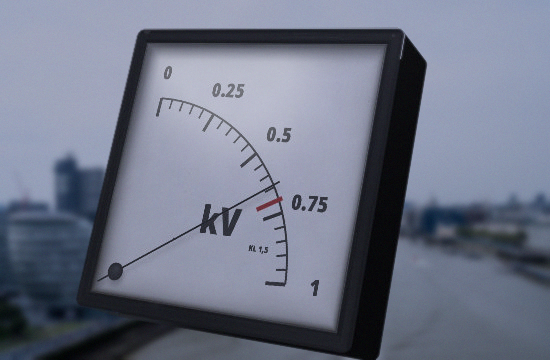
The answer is 0.65 (kV)
